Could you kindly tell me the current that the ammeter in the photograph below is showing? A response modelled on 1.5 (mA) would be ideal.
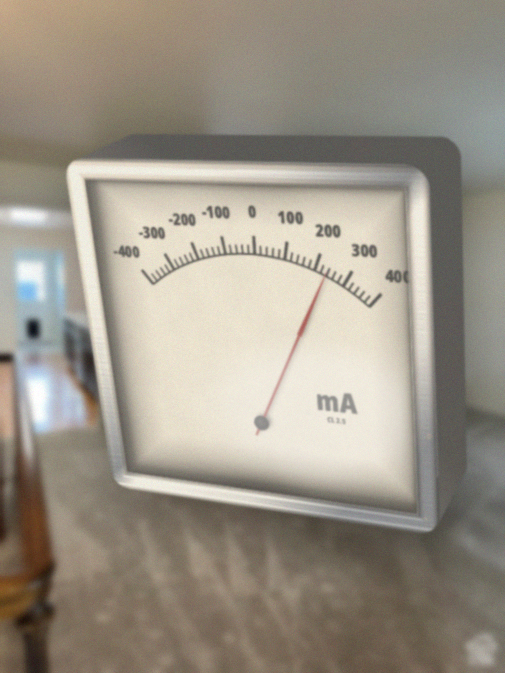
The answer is 240 (mA)
